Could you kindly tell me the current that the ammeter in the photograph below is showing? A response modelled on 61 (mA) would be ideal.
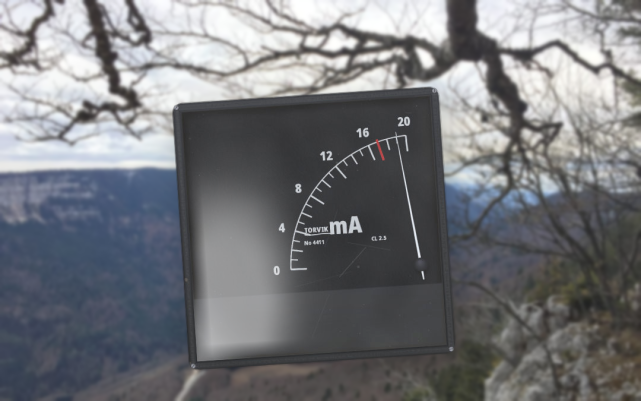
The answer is 19 (mA)
